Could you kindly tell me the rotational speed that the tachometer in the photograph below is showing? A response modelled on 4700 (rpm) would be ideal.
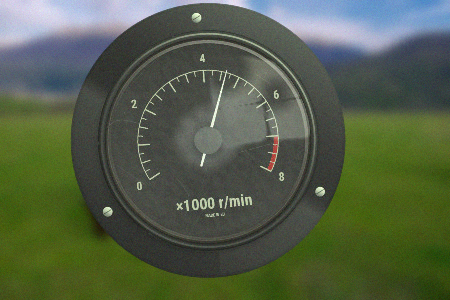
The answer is 4625 (rpm)
